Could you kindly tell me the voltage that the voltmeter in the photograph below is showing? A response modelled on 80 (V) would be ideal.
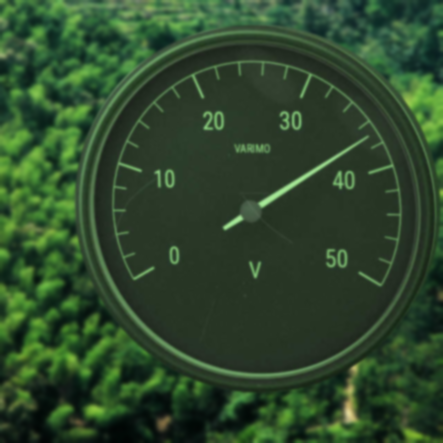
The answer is 37 (V)
